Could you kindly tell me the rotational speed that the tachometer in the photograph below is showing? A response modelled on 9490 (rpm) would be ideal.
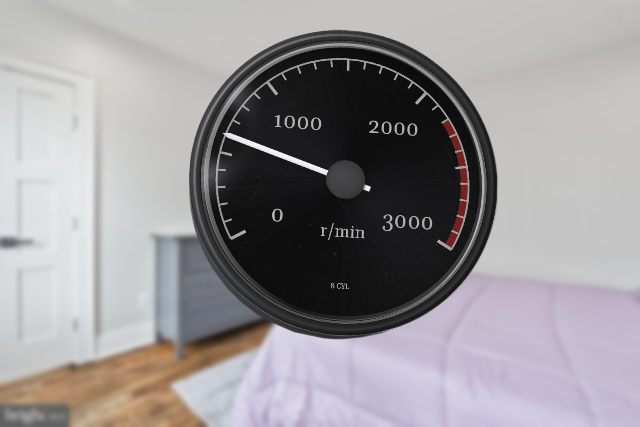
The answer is 600 (rpm)
